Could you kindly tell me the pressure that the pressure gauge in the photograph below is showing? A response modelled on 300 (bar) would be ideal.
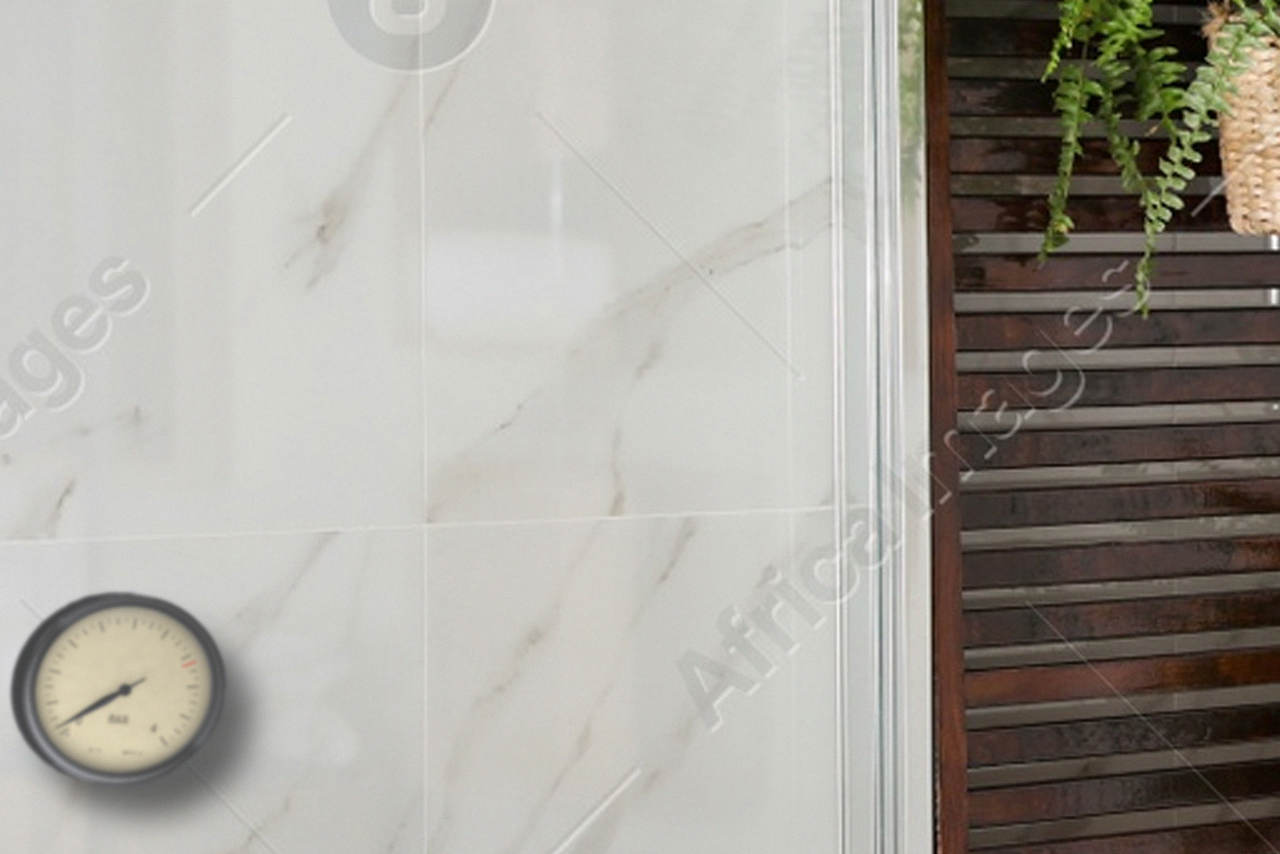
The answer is 0.1 (bar)
